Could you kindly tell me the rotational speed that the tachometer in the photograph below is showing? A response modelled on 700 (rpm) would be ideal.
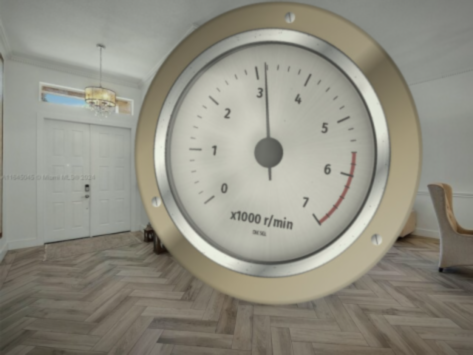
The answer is 3200 (rpm)
